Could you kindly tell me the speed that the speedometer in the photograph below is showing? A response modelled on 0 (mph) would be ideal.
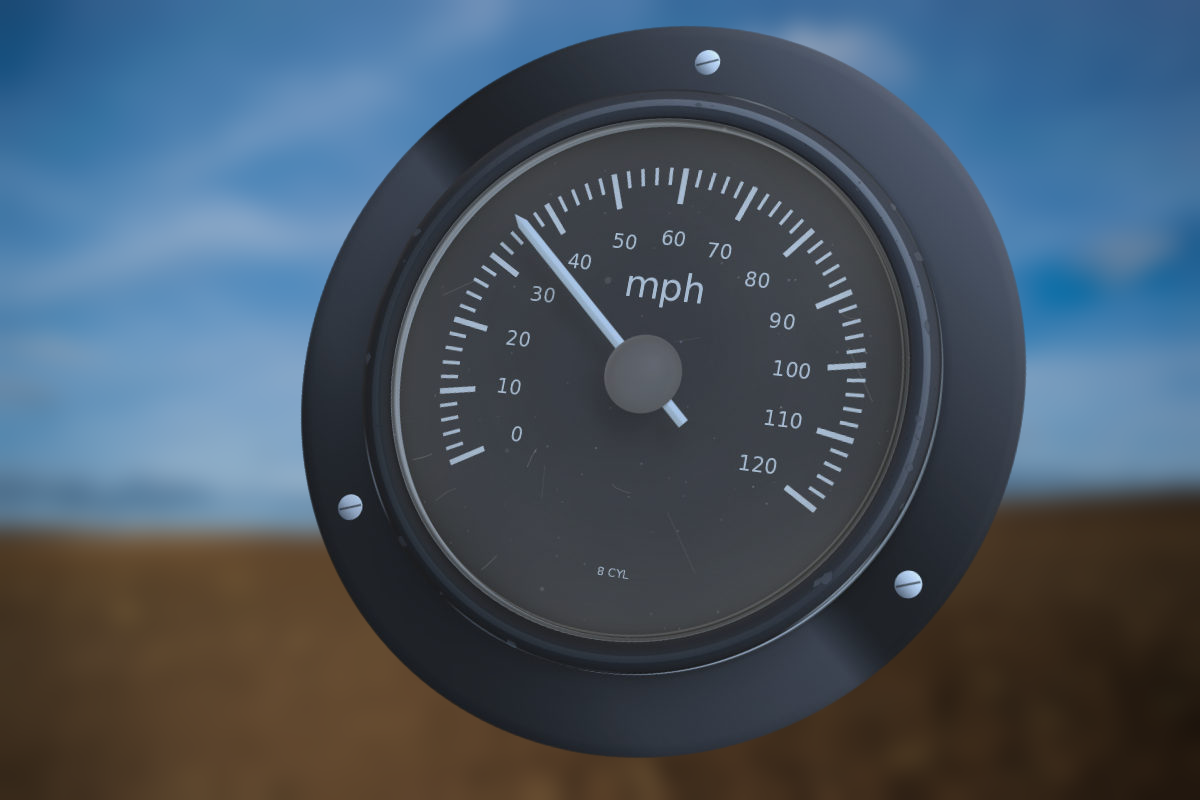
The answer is 36 (mph)
